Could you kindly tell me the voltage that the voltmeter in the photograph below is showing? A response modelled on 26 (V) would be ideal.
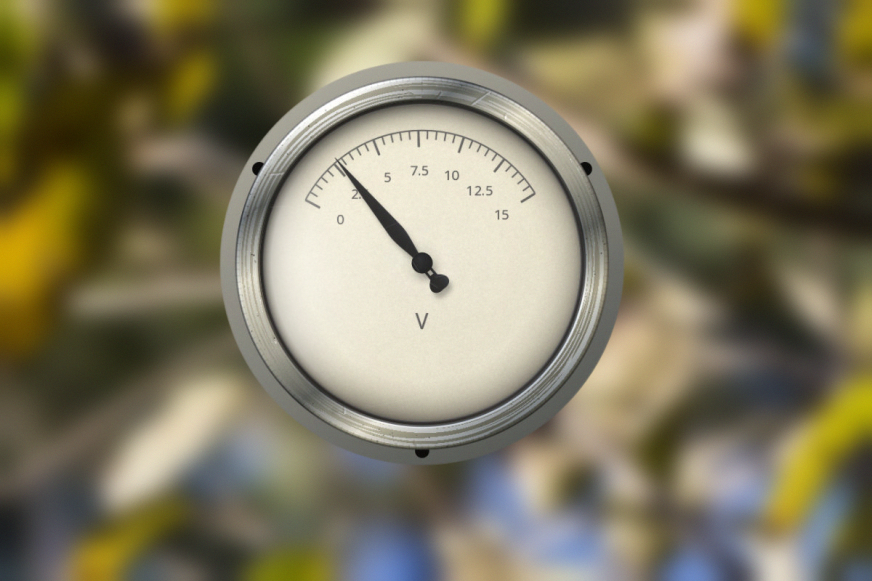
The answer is 2.75 (V)
